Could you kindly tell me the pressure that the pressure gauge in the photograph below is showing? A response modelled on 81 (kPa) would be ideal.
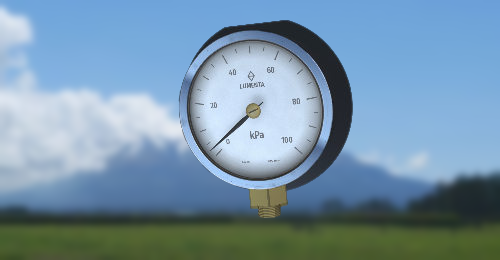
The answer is 2.5 (kPa)
